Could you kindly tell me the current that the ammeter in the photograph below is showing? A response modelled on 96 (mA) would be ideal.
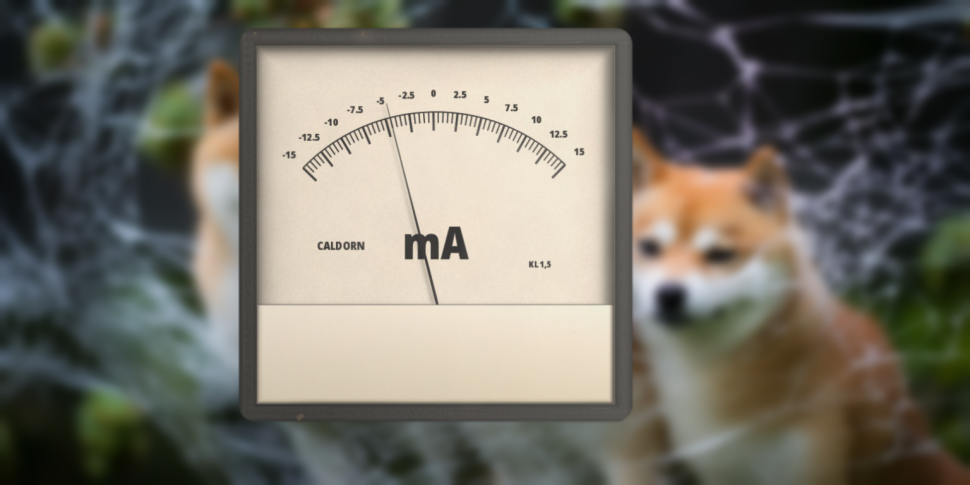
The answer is -4.5 (mA)
